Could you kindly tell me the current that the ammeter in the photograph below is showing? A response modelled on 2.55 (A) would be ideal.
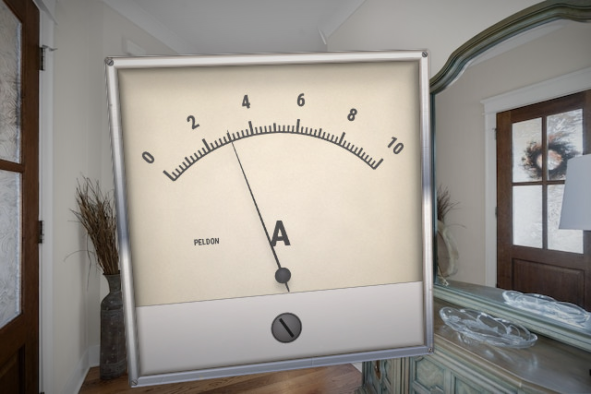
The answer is 3 (A)
